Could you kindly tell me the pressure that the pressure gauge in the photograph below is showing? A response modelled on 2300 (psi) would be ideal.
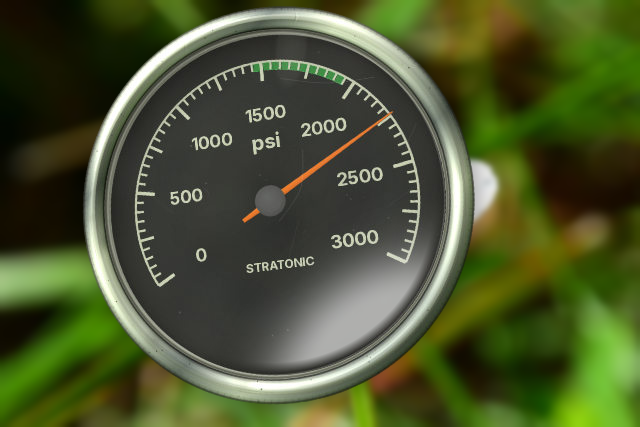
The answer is 2250 (psi)
